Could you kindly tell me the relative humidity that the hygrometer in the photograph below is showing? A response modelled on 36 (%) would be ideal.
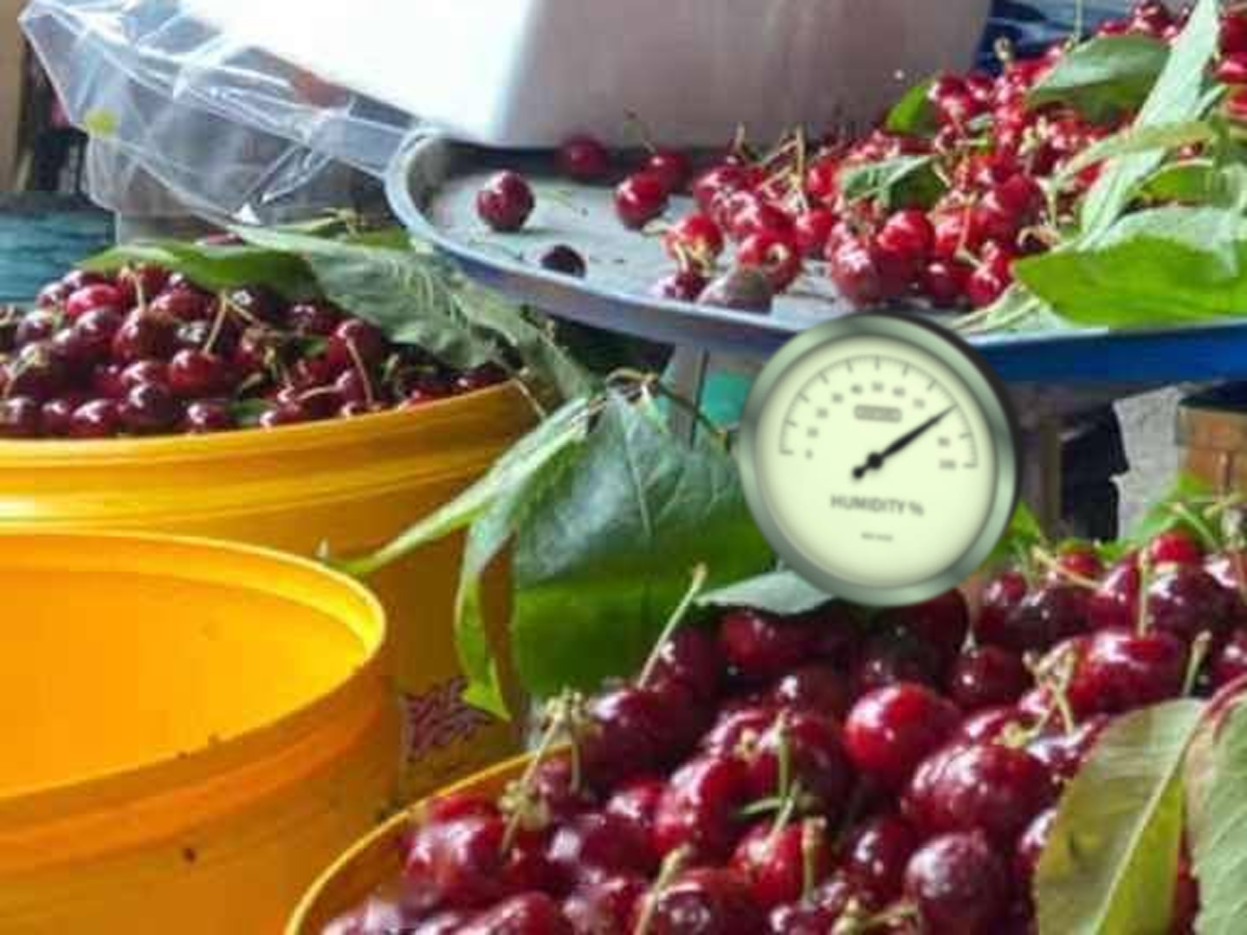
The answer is 80 (%)
